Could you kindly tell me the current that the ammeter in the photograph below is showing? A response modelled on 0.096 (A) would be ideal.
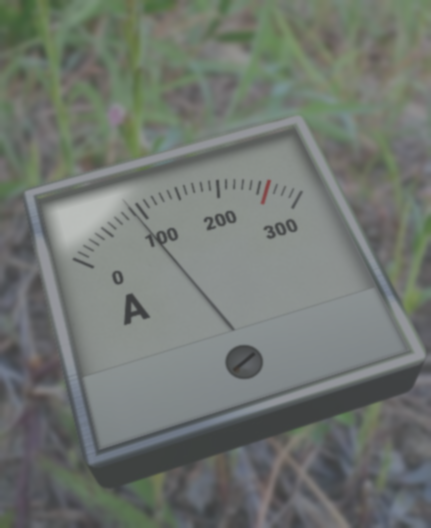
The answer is 90 (A)
